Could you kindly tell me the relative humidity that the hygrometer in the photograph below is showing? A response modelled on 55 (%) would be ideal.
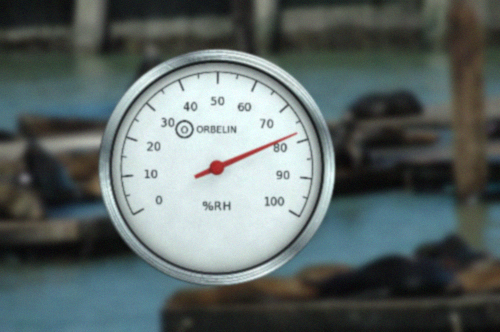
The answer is 77.5 (%)
